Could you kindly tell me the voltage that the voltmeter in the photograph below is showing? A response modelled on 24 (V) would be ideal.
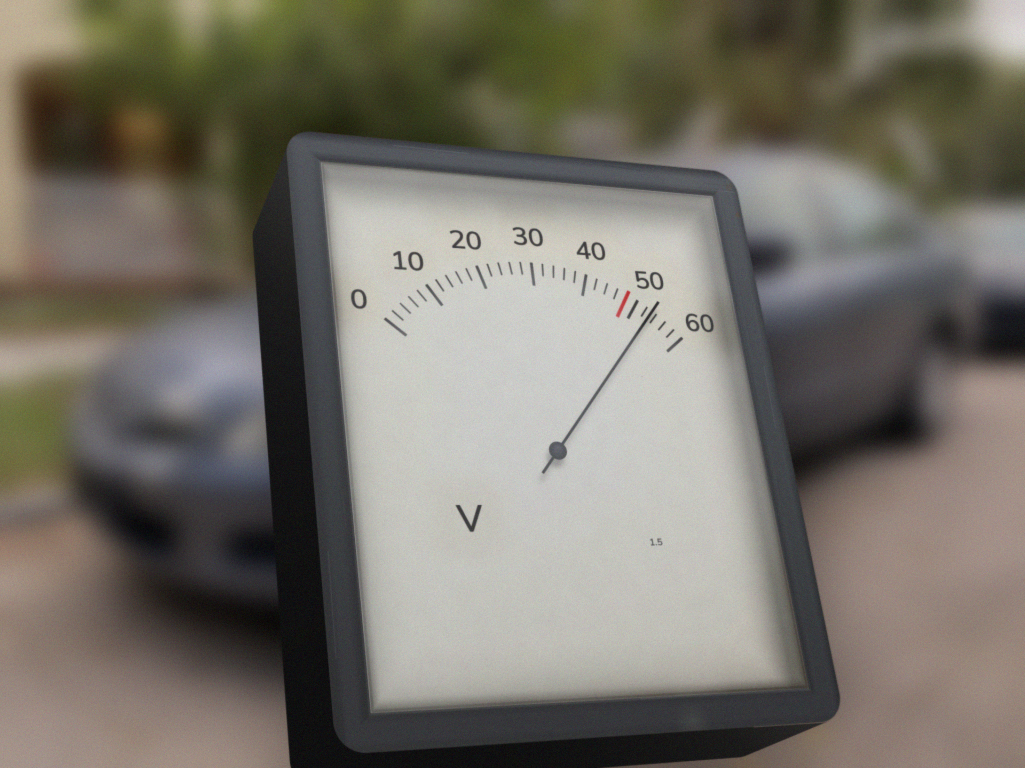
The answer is 53 (V)
